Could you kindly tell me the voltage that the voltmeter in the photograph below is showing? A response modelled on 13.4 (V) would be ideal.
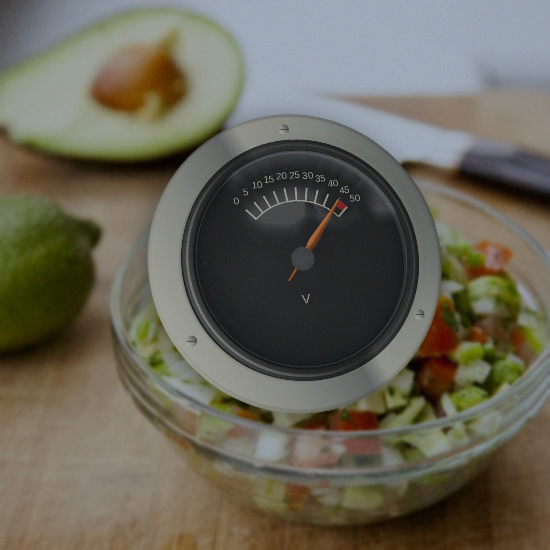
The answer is 45 (V)
